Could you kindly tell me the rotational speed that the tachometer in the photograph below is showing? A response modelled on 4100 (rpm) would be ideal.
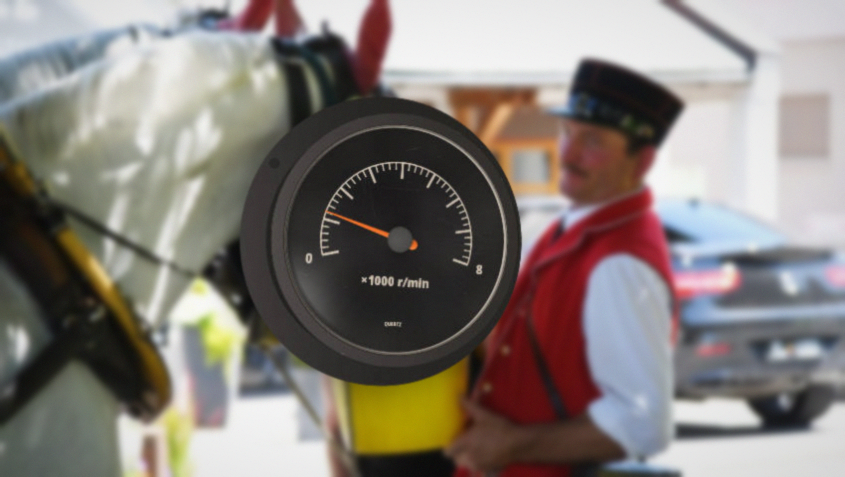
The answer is 1200 (rpm)
